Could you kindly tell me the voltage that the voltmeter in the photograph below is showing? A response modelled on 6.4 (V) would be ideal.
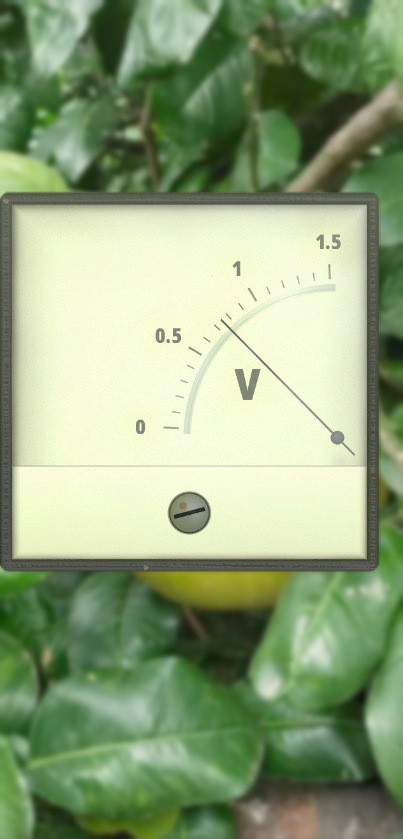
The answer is 0.75 (V)
